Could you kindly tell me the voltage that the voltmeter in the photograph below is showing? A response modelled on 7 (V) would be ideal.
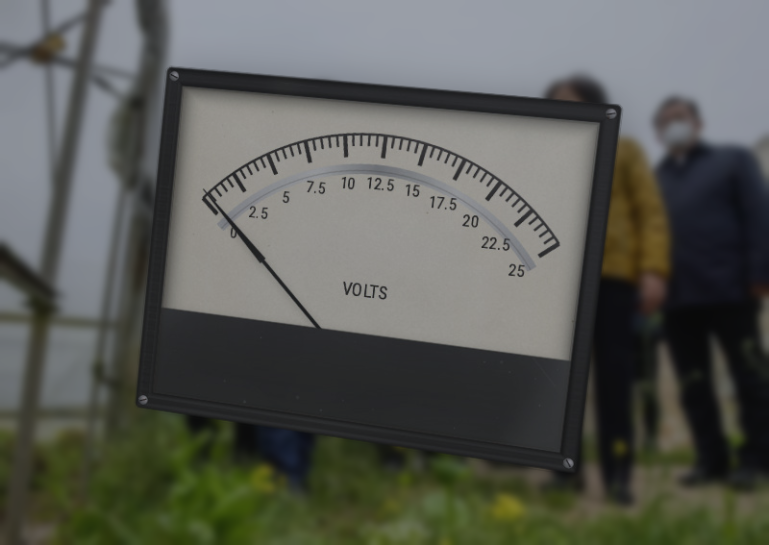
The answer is 0.5 (V)
